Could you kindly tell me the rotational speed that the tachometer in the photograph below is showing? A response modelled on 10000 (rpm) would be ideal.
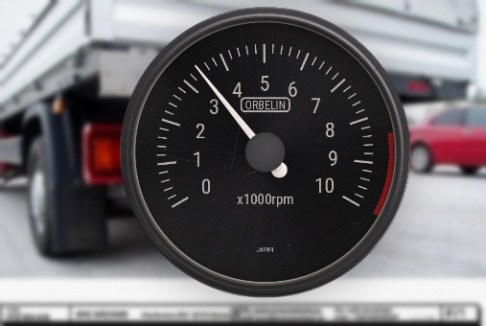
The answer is 3400 (rpm)
